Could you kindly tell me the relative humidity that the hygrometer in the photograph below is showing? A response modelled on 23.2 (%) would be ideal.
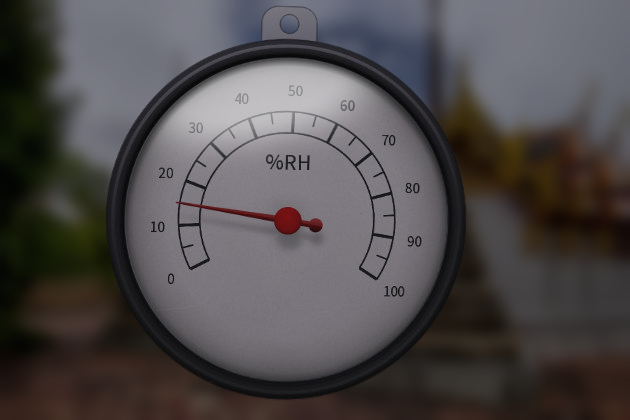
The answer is 15 (%)
